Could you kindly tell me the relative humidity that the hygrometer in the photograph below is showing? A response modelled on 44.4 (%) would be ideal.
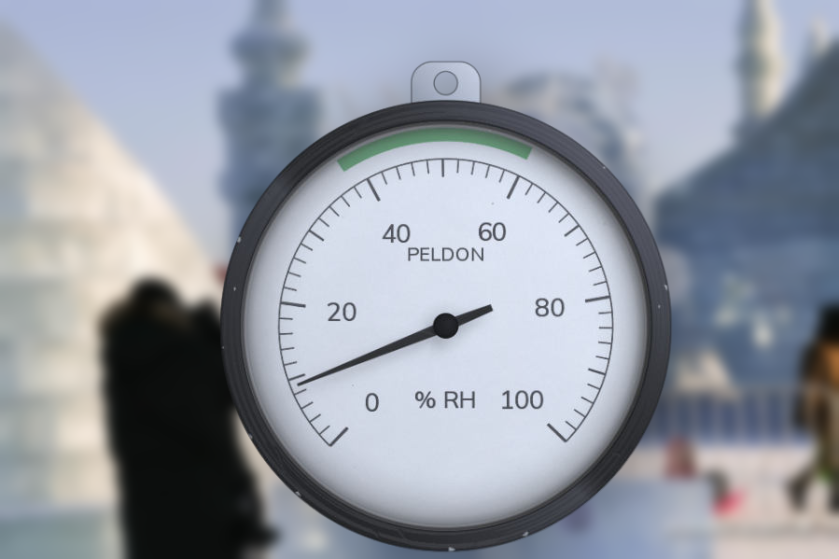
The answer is 9 (%)
